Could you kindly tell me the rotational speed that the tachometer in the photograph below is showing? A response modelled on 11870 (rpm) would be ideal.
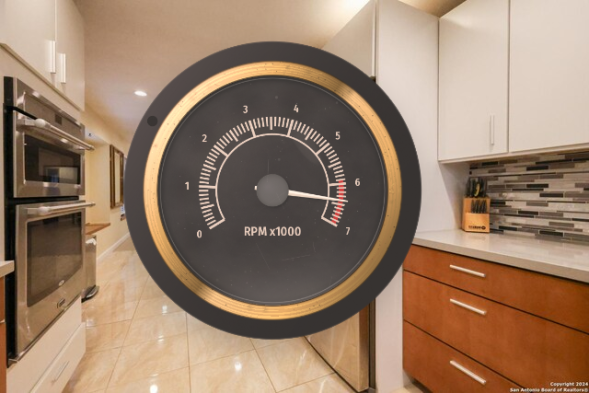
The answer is 6400 (rpm)
